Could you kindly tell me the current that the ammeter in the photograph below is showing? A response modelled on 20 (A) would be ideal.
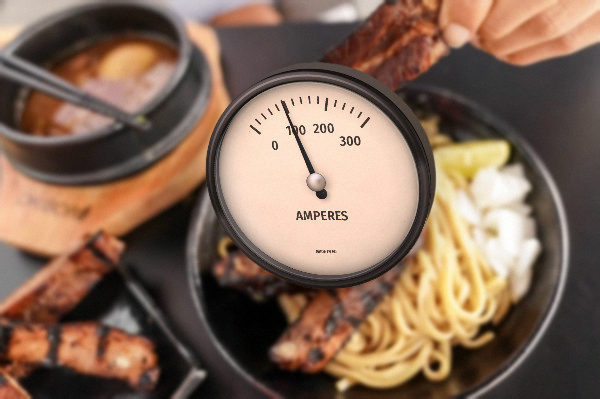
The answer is 100 (A)
